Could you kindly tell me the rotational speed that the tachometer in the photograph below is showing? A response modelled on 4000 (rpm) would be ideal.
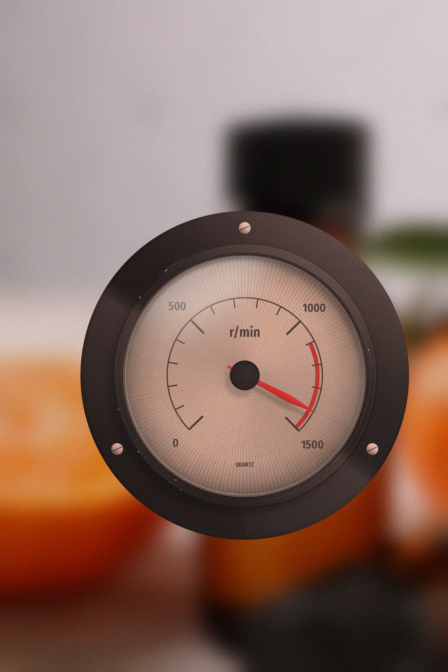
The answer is 1400 (rpm)
